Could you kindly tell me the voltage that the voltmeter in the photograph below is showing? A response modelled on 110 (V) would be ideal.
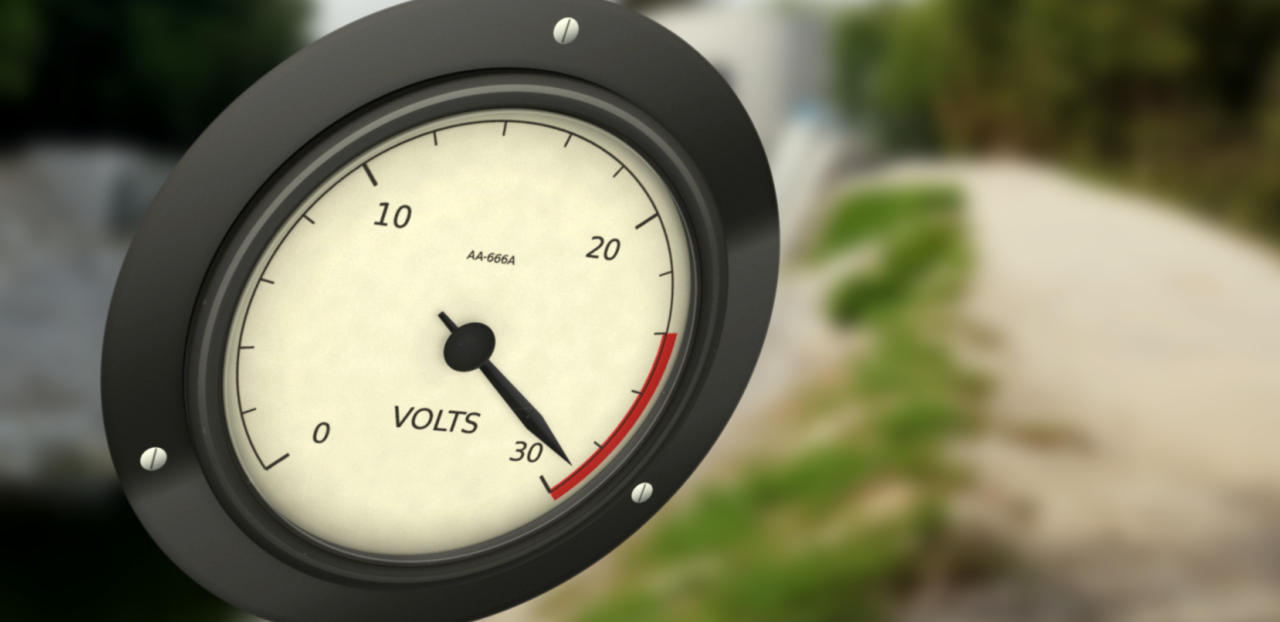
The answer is 29 (V)
